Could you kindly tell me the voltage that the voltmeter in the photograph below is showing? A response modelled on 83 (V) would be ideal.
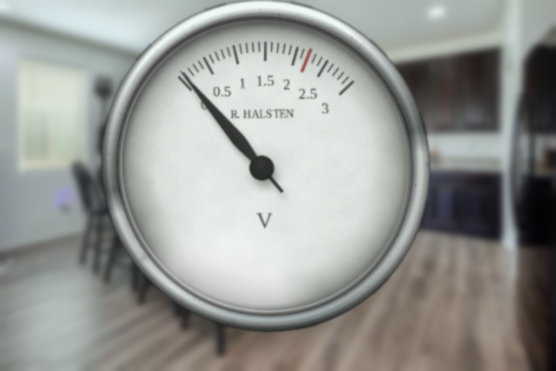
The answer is 0.1 (V)
